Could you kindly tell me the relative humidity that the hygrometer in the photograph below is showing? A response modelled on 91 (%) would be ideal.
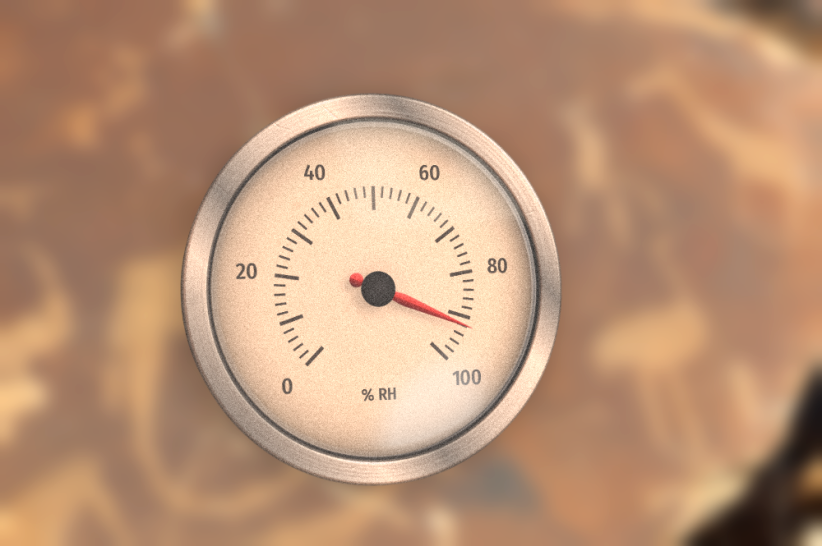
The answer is 92 (%)
